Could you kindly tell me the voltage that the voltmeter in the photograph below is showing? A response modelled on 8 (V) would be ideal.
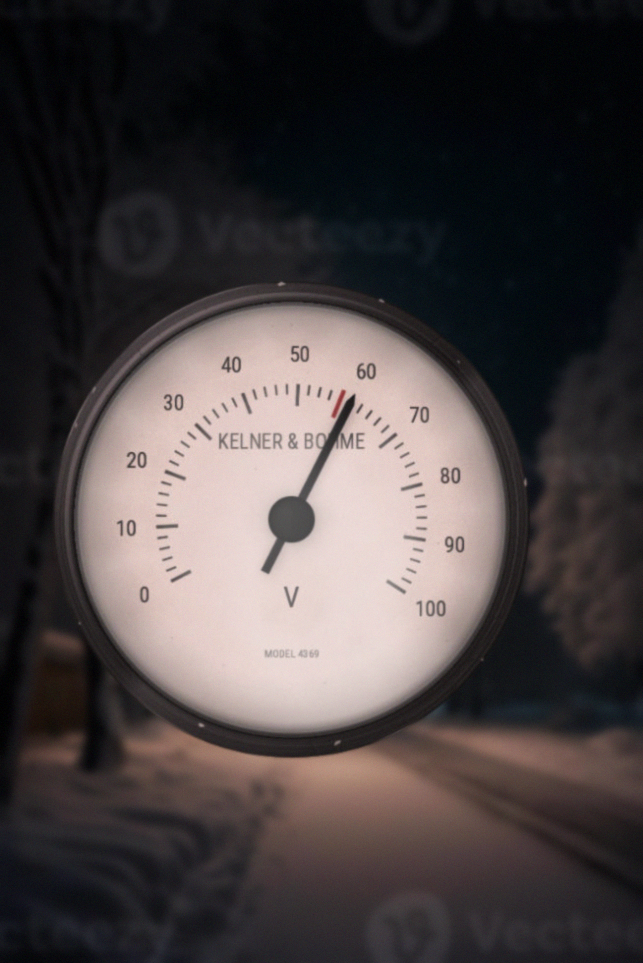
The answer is 60 (V)
